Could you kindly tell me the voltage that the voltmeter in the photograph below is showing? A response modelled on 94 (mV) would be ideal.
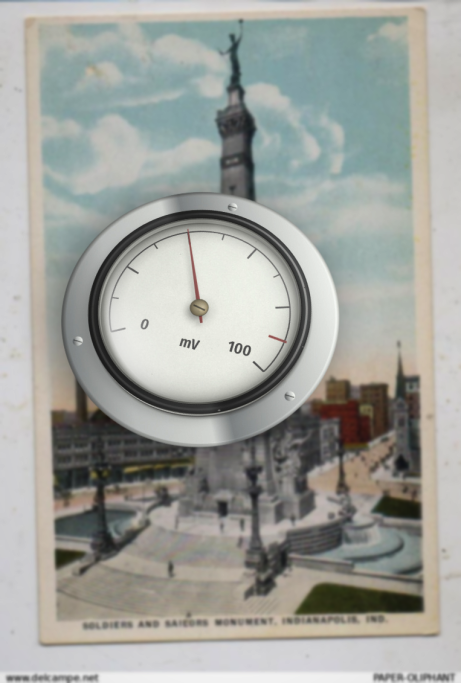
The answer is 40 (mV)
